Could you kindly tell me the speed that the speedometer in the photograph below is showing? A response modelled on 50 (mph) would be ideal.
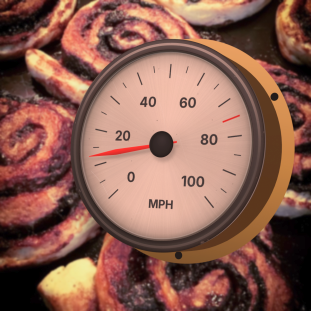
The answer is 12.5 (mph)
